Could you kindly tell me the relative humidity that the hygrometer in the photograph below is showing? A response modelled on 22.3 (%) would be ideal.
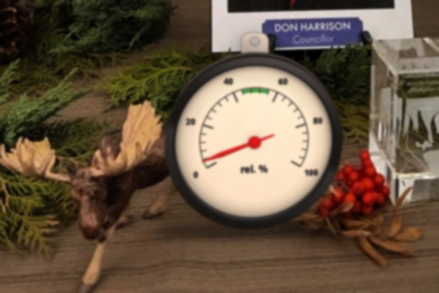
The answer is 4 (%)
